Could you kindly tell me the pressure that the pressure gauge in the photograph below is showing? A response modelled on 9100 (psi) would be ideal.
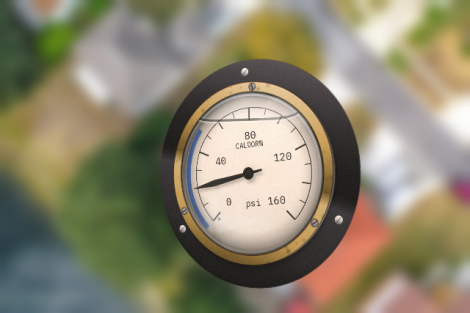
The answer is 20 (psi)
